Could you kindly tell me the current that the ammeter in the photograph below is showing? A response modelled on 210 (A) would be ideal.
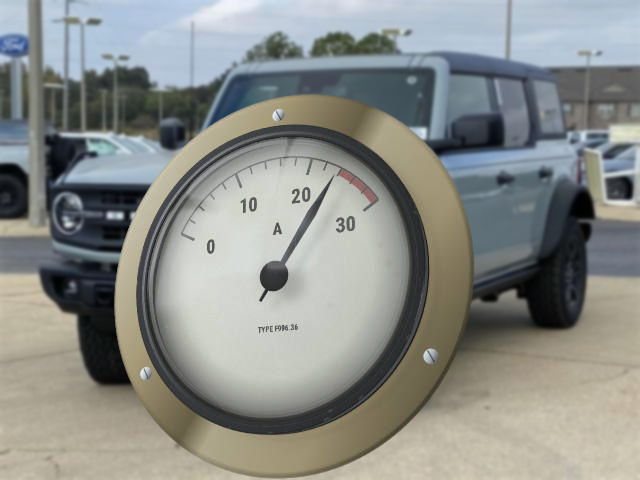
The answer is 24 (A)
